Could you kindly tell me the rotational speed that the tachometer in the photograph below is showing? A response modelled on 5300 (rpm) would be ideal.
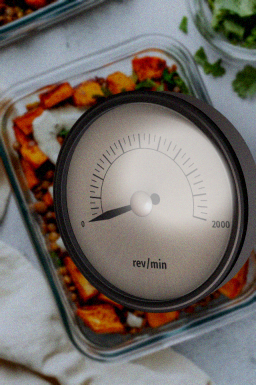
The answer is 0 (rpm)
